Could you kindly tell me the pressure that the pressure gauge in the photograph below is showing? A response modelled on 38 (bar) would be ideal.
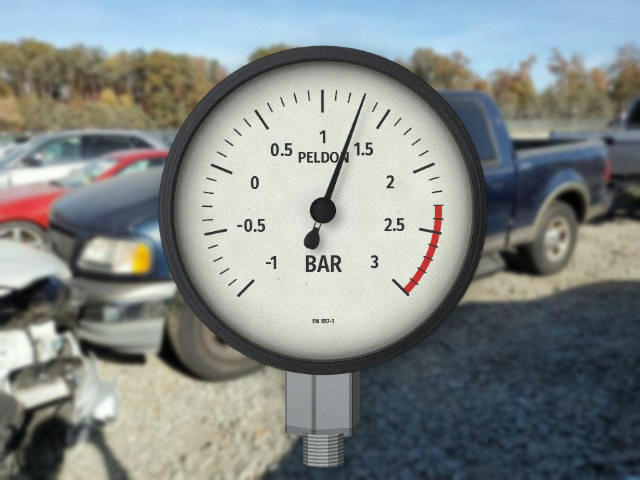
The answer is 1.3 (bar)
